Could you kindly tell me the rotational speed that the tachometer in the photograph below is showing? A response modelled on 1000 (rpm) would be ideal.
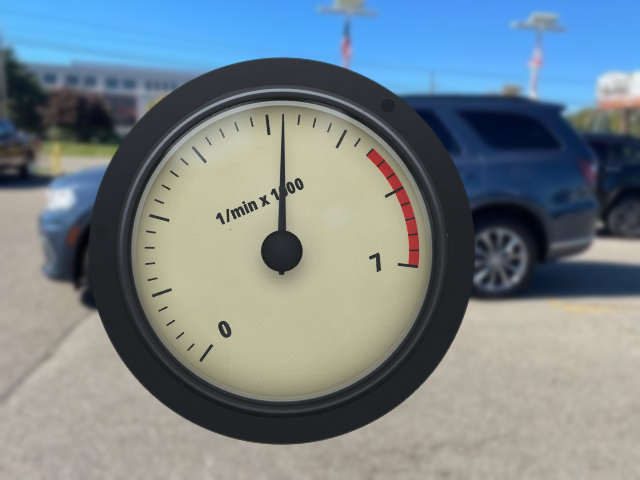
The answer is 4200 (rpm)
